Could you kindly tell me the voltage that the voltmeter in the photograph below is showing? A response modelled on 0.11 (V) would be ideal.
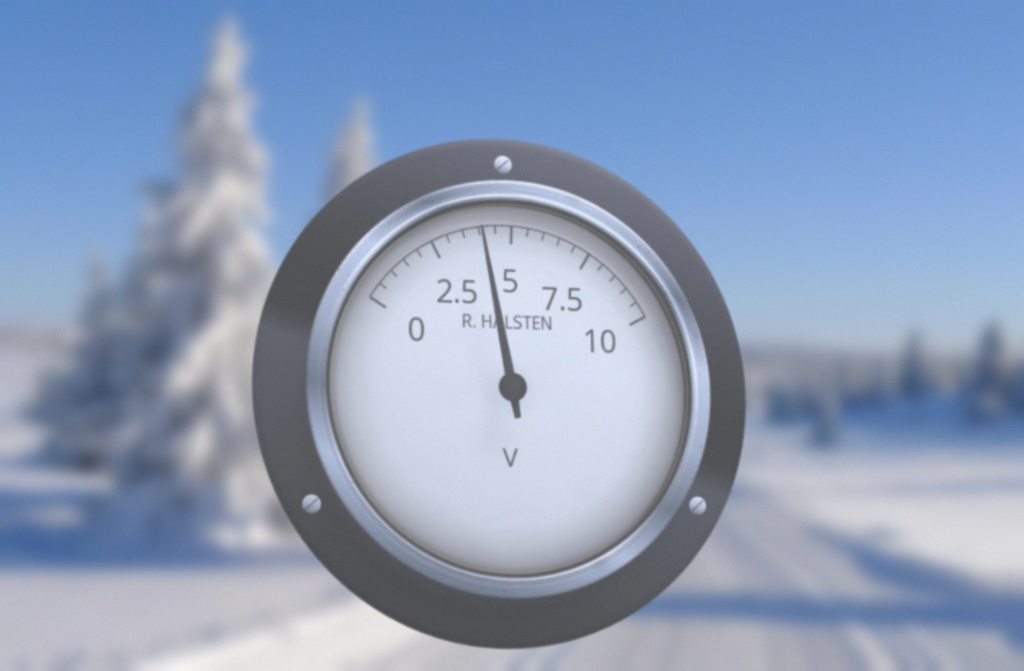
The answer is 4 (V)
